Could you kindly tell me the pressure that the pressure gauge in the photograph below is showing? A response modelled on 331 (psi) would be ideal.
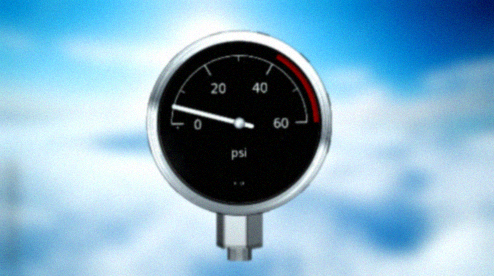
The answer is 5 (psi)
